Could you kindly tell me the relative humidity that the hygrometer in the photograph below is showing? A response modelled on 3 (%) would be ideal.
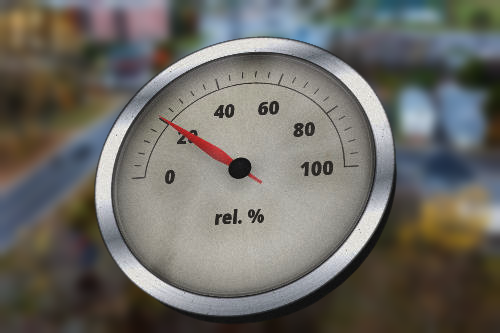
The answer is 20 (%)
